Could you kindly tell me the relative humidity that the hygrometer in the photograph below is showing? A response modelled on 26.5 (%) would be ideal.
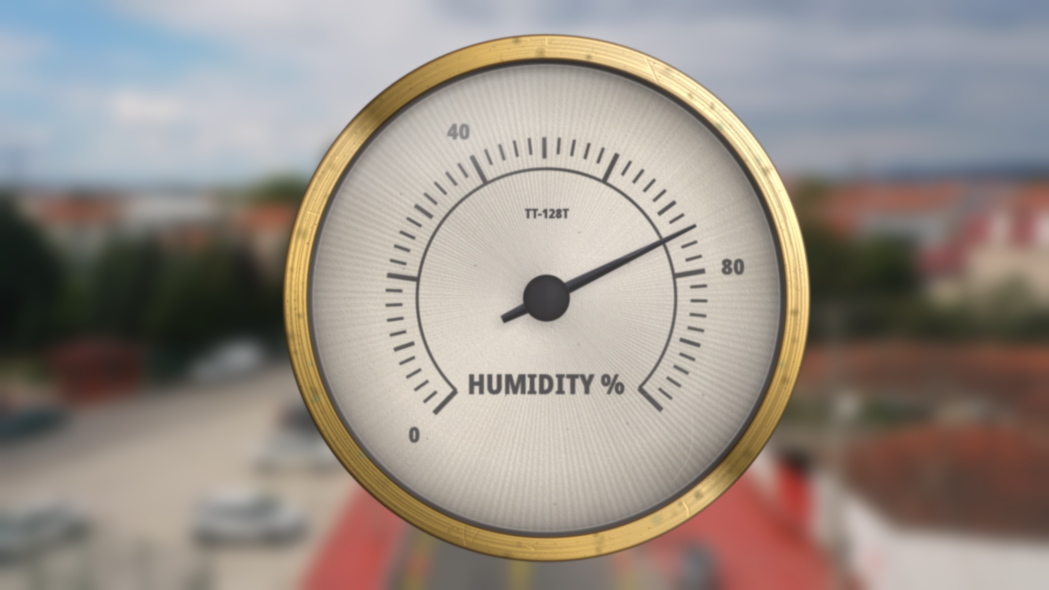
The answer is 74 (%)
